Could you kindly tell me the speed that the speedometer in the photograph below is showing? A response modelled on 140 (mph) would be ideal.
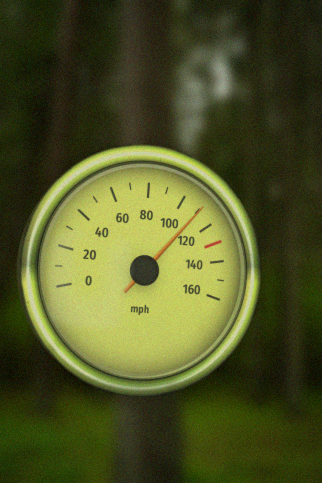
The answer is 110 (mph)
